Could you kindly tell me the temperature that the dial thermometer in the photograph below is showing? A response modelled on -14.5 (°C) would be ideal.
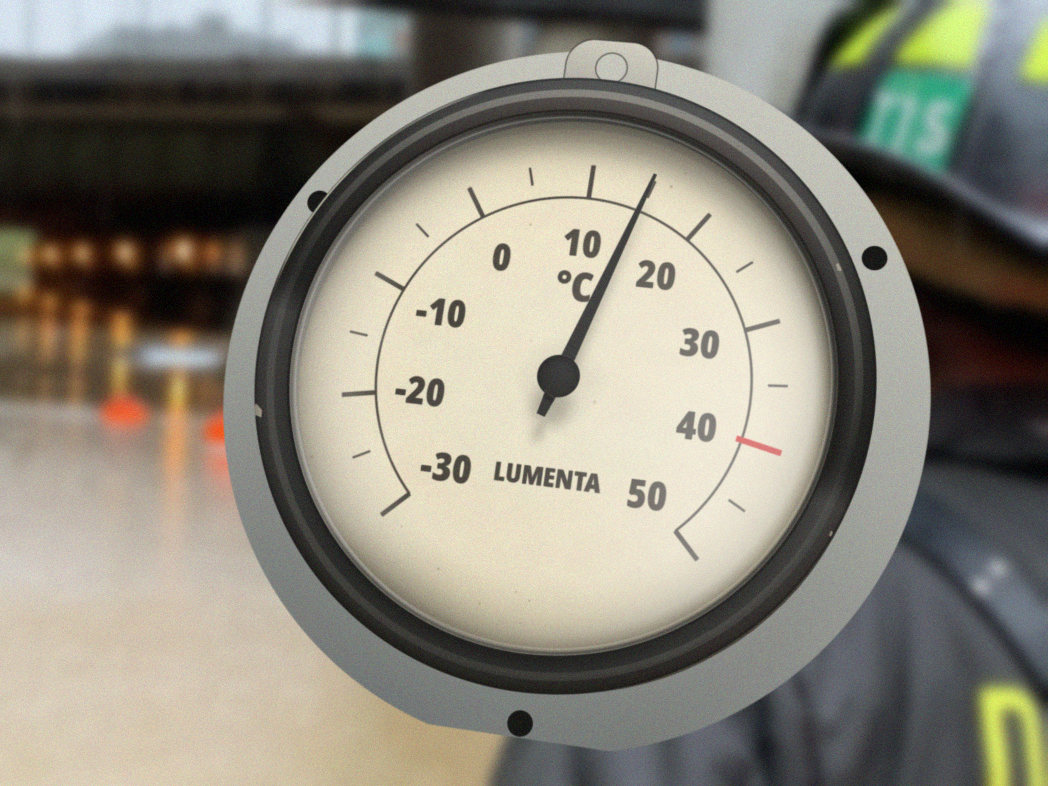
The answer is 15 (°C)
